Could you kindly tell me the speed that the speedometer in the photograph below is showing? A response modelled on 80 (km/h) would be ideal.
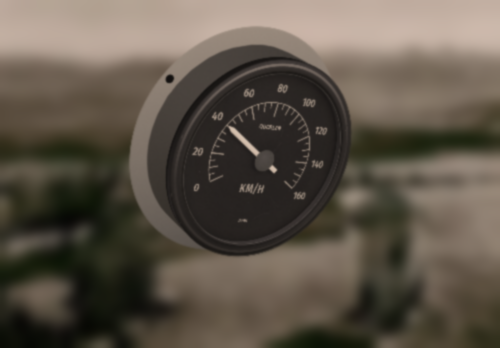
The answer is 40 (km/h)
